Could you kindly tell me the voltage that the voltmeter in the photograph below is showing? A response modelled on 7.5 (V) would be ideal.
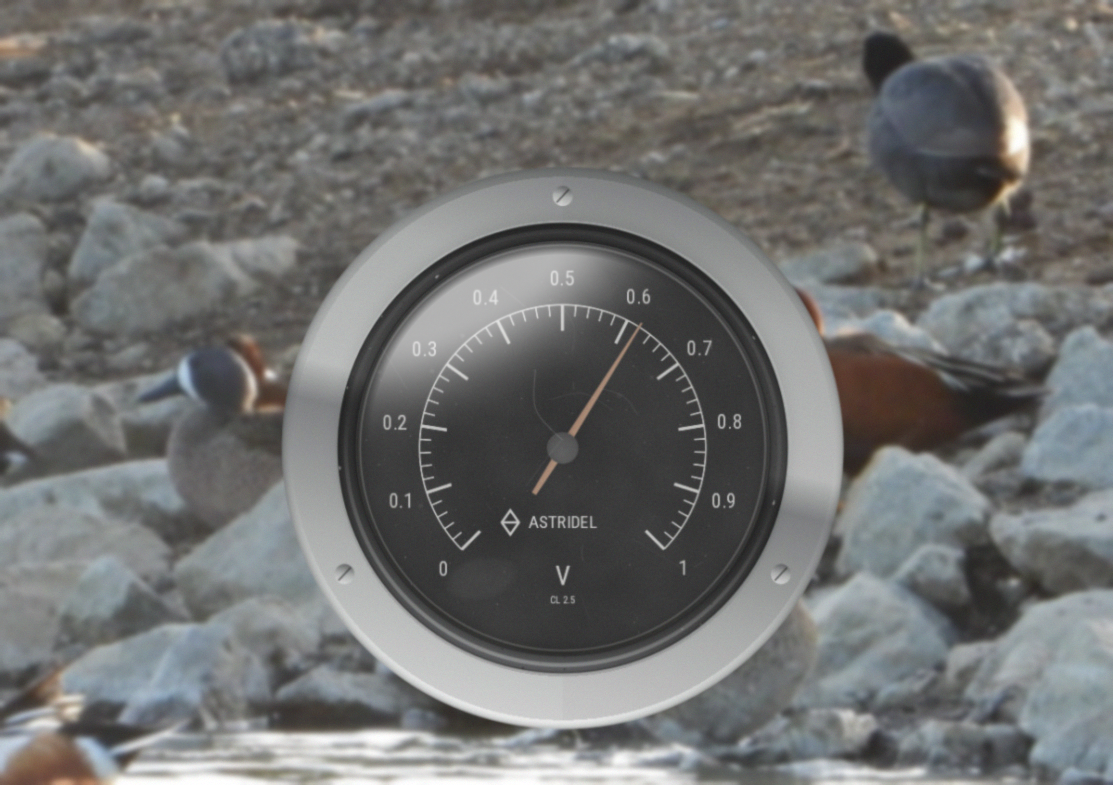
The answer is 0.62 (V)
